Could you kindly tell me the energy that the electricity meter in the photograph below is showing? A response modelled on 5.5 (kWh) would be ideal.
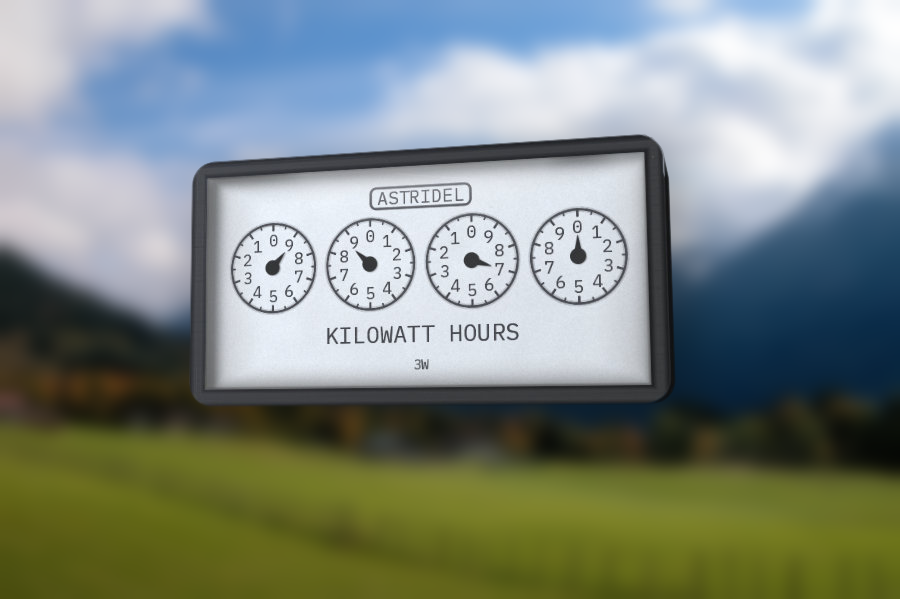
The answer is 8870 (kWh)
